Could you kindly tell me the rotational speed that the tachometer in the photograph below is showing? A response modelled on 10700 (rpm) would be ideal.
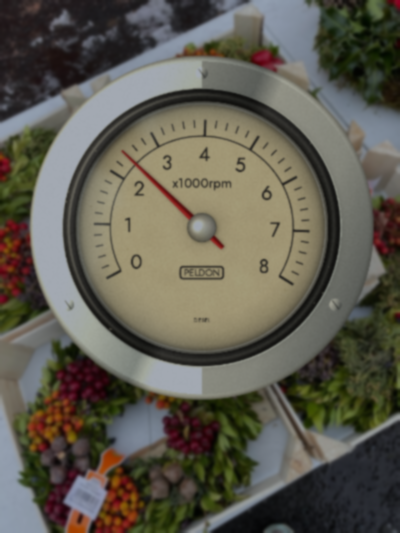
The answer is 2400 (rpm)
